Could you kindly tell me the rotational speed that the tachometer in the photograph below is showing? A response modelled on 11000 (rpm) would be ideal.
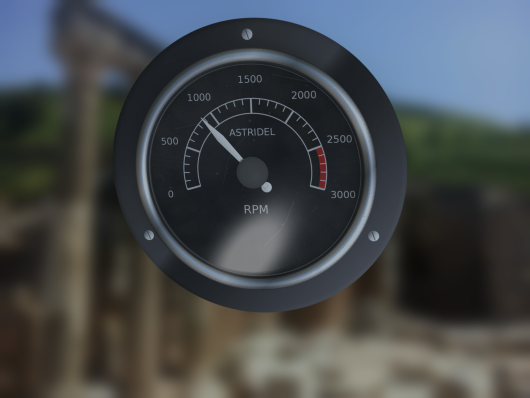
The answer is 900 (rpm)
